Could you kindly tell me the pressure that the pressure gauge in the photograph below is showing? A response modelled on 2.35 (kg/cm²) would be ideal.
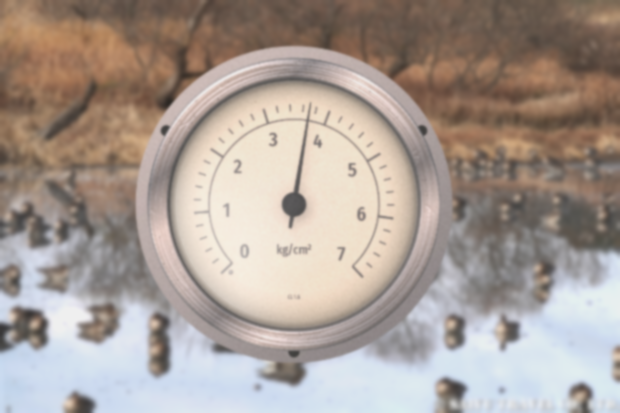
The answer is 3.7 (kg/cm²)
